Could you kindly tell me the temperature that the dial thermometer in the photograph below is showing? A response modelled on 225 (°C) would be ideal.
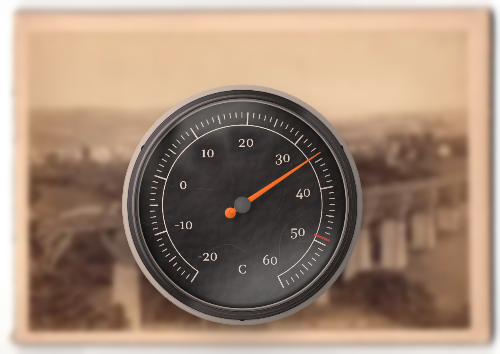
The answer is 34 (°C)
